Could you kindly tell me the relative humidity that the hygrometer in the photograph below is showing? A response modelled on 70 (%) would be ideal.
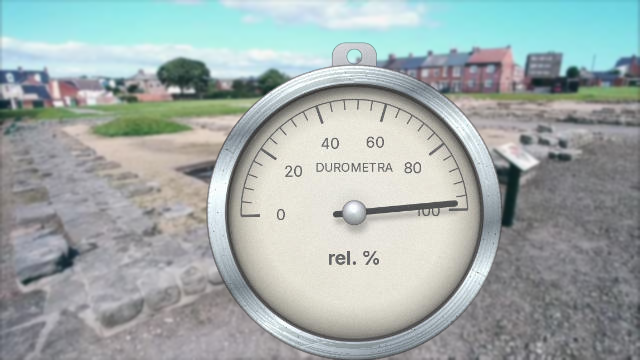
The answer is 98 (%)
